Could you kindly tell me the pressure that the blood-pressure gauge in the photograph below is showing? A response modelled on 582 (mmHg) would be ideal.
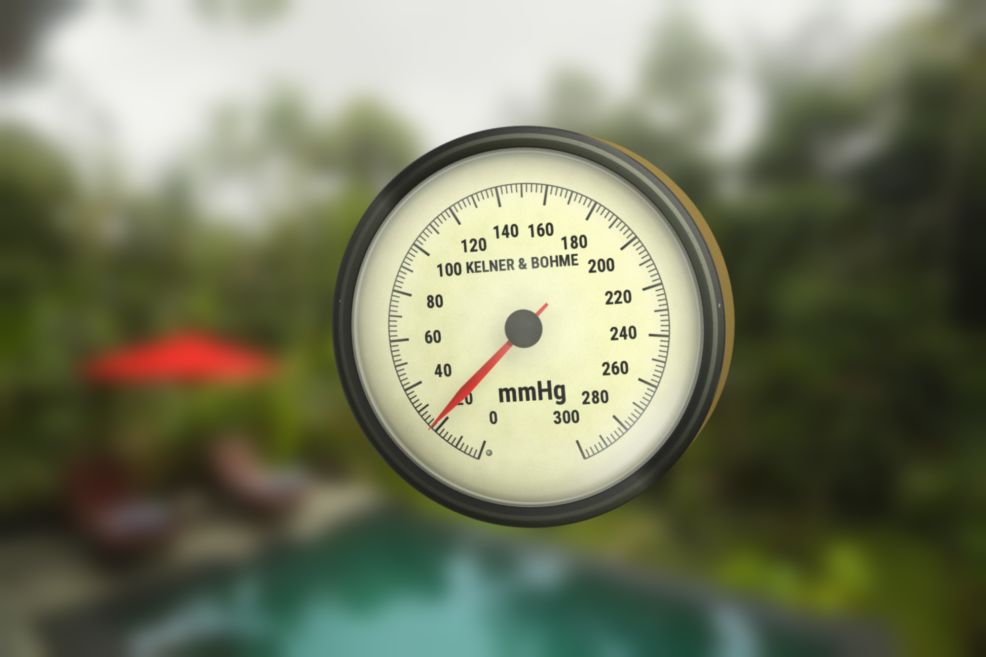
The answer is 22 (mmHg)
